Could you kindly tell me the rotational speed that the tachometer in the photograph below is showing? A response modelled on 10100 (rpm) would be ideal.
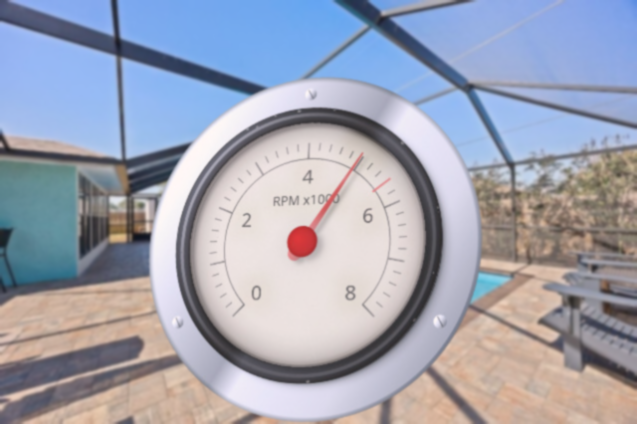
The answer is 5000 (rpm)
